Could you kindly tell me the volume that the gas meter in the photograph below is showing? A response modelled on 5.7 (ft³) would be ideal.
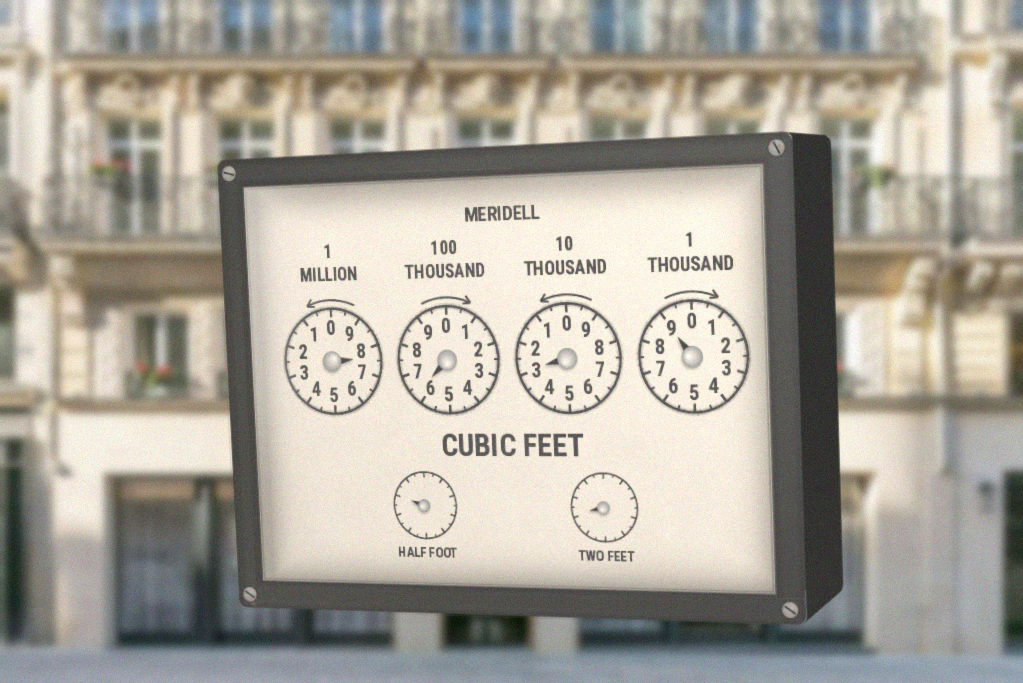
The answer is 762900 (ft³)
